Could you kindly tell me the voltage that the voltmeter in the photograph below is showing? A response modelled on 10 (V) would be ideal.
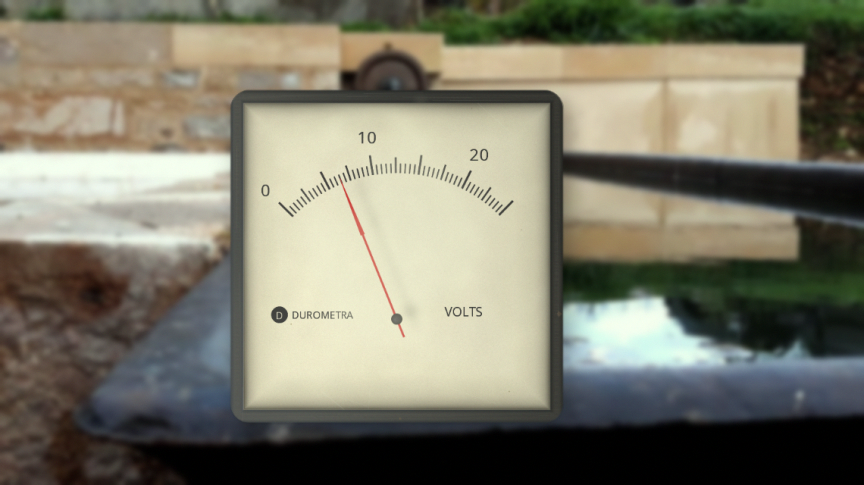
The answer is 6.5 (V)
